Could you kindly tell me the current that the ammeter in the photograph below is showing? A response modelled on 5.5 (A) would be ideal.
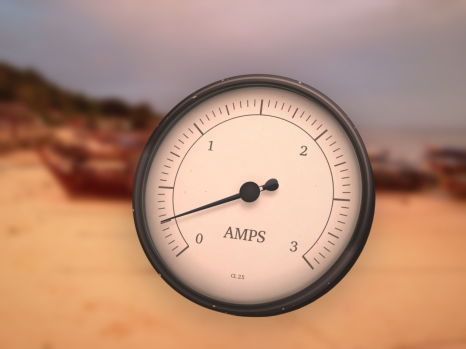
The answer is 0.25 (A)
